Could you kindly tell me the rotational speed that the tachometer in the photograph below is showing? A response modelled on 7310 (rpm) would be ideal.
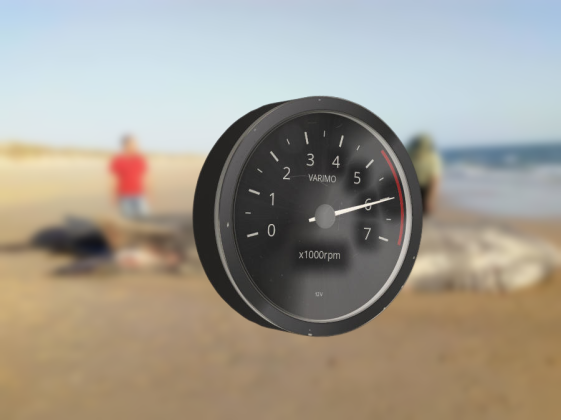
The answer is 6000 (rpm)
